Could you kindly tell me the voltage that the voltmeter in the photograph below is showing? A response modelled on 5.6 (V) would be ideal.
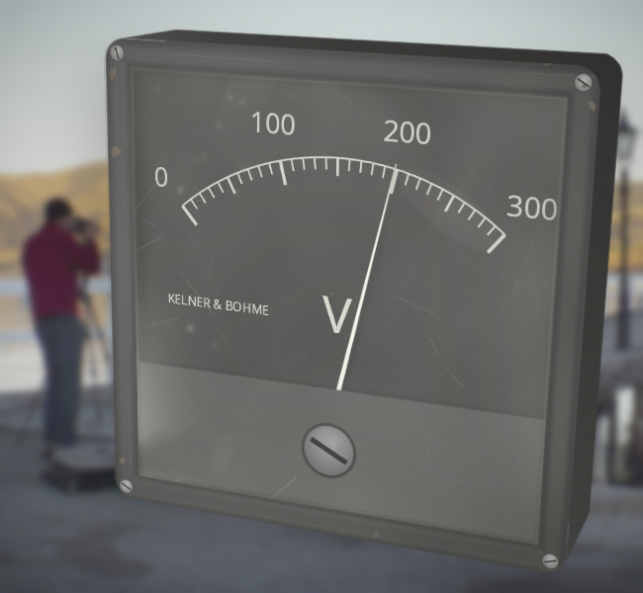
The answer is 200 (V)
